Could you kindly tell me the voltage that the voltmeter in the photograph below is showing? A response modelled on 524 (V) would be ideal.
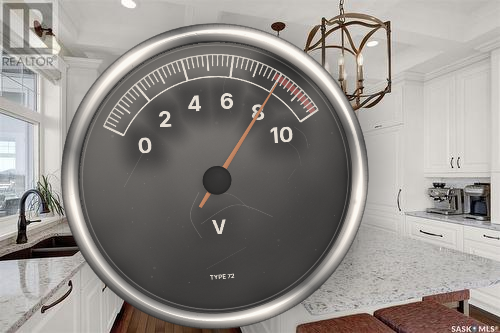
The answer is 8 (V)
